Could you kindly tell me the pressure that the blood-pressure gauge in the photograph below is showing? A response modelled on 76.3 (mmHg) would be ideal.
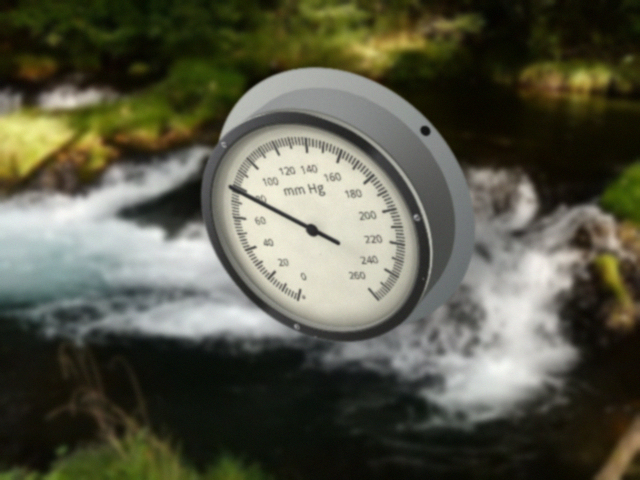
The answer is 80 (mmHg)
